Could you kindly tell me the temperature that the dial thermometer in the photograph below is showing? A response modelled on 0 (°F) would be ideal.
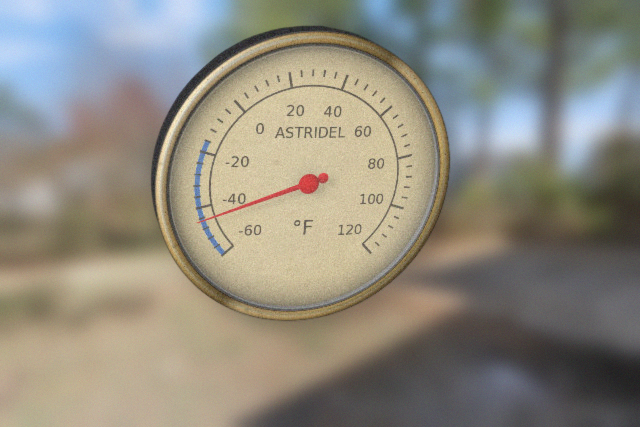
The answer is -44 (°F)
